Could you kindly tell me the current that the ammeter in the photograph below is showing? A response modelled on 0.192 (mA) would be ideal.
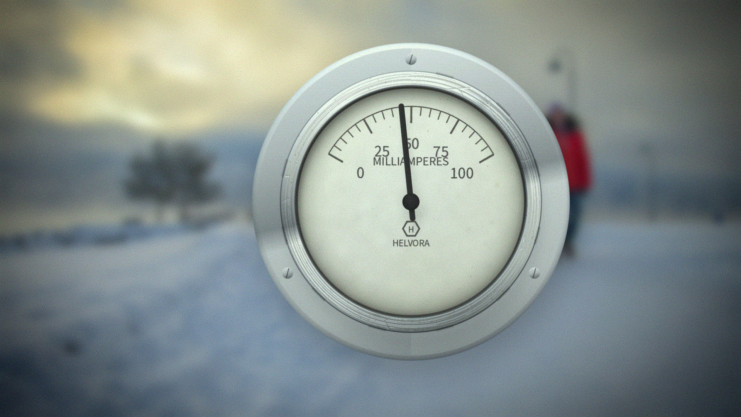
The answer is 45 (mA)
